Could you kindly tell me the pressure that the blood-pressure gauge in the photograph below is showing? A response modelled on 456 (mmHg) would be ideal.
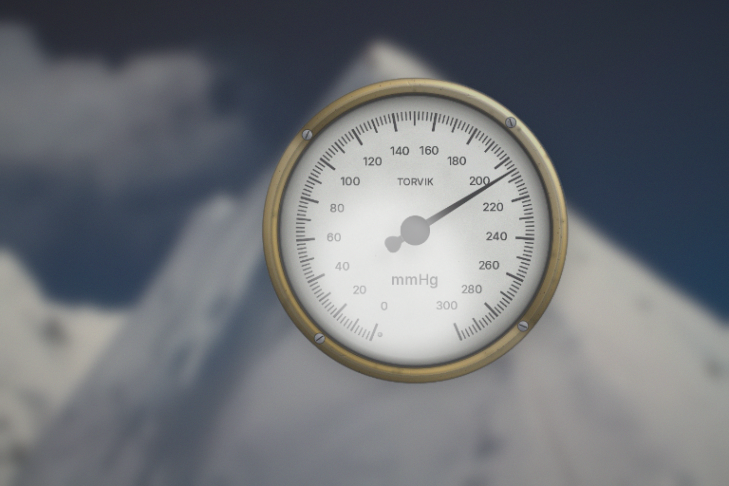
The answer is 206 (mmHg)
